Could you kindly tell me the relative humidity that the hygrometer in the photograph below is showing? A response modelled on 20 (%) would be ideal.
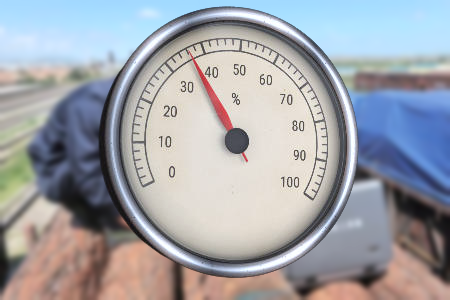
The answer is 36 (%)
